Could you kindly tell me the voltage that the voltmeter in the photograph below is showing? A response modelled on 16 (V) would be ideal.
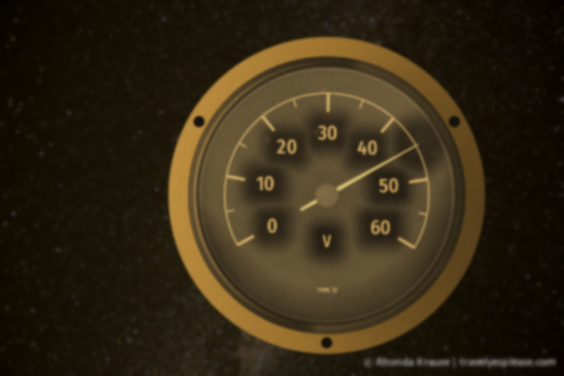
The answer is 45 (V)
